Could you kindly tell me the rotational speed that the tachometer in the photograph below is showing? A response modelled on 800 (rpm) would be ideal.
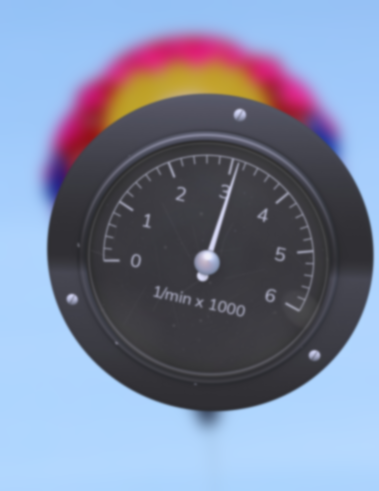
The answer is 3100 (rpm)
